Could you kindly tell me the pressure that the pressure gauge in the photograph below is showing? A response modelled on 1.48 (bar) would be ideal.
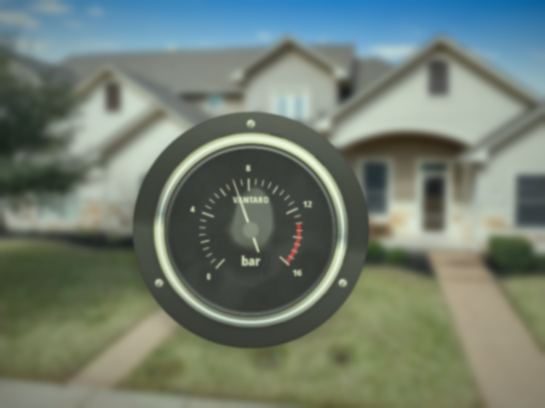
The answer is 7 (bar)
